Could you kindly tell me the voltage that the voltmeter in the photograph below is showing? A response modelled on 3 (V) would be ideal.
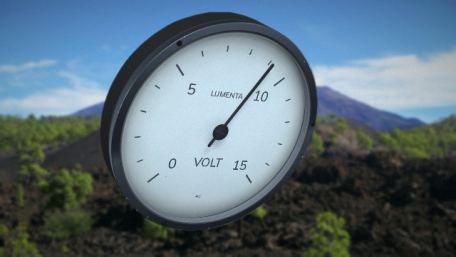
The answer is 9 (V)
